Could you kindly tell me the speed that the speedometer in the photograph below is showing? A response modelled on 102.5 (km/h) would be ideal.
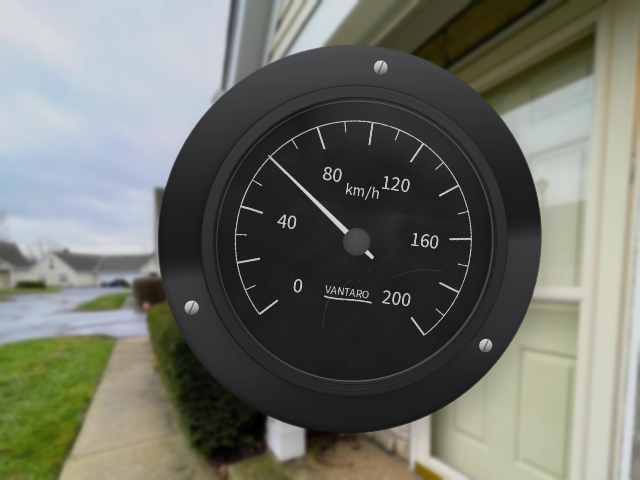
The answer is 60 (km/h)
